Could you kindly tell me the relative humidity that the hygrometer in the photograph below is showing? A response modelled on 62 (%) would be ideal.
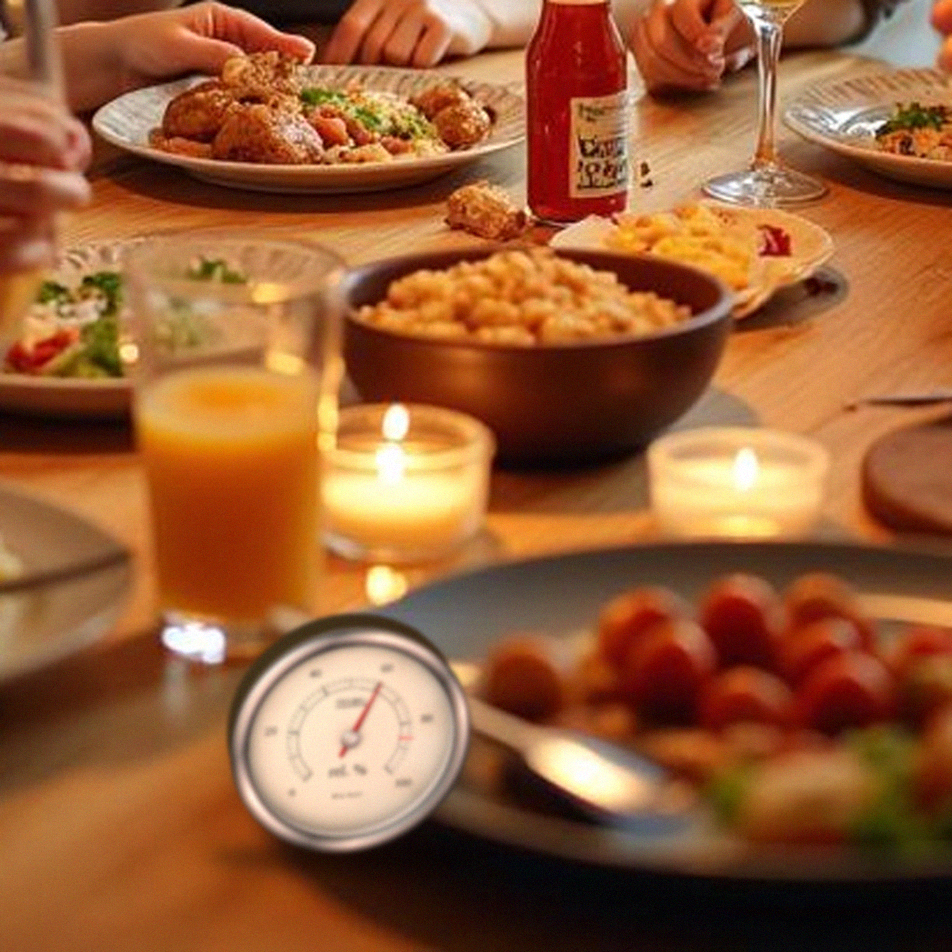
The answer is 60 (%)
